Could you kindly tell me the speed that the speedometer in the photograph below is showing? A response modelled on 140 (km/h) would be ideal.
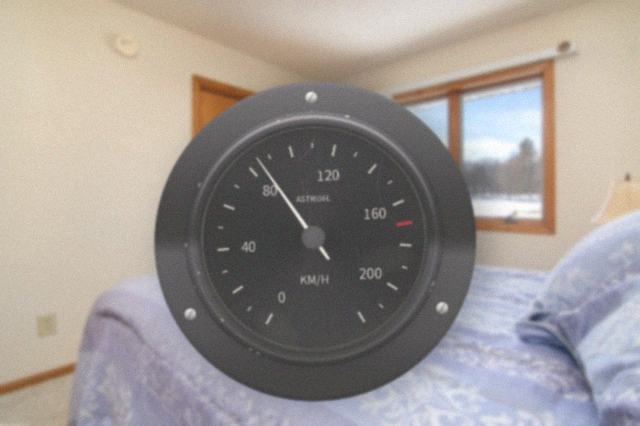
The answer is 85 (km/h)
